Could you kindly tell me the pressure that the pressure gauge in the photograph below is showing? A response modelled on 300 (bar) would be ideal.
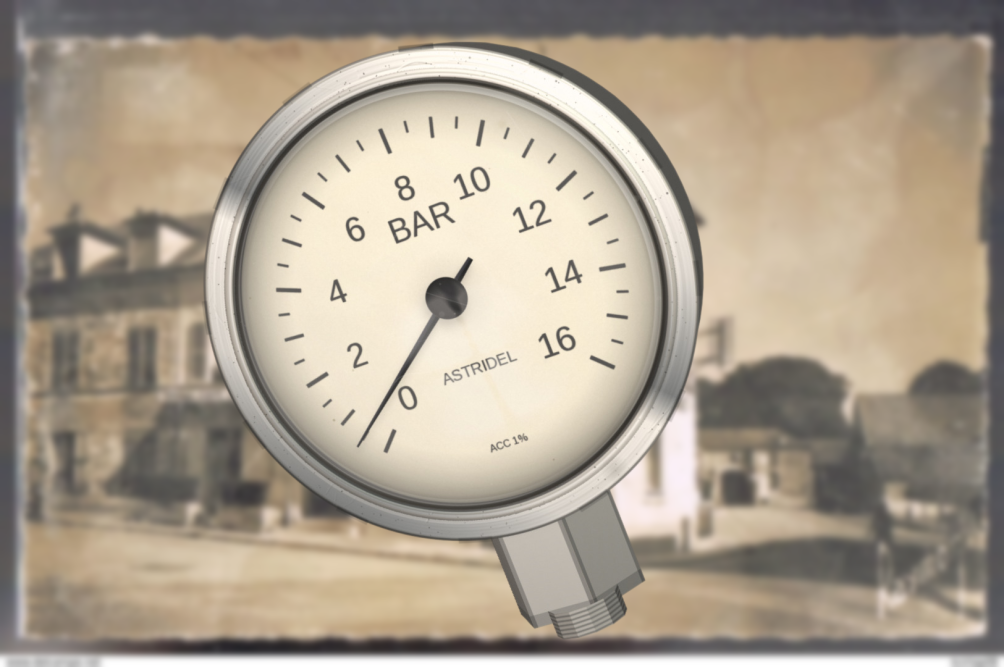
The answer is 0.5 (bar)
